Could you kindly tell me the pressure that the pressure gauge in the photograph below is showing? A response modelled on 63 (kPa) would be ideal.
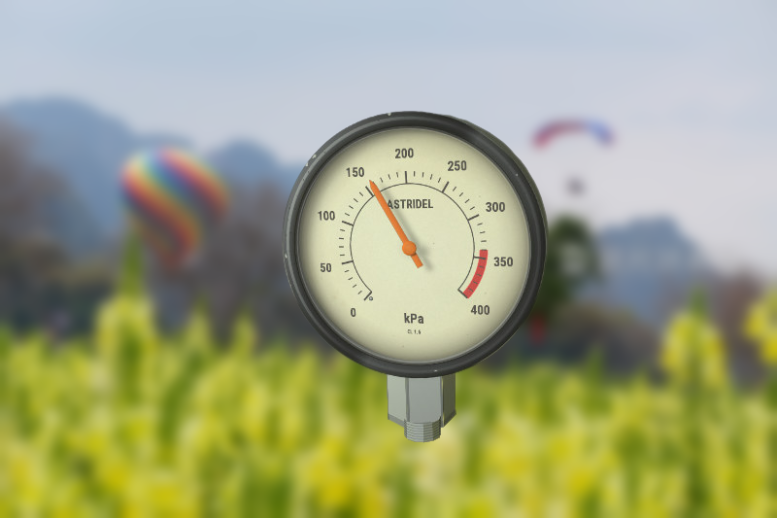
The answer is 160 (kPa)
